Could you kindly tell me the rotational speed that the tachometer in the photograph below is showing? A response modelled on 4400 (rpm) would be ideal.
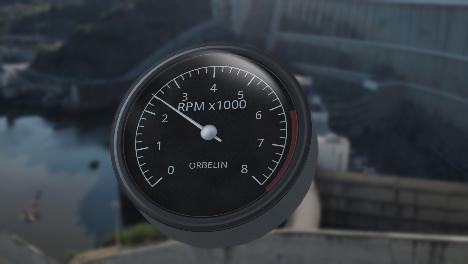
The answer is 2400 (rpm)
